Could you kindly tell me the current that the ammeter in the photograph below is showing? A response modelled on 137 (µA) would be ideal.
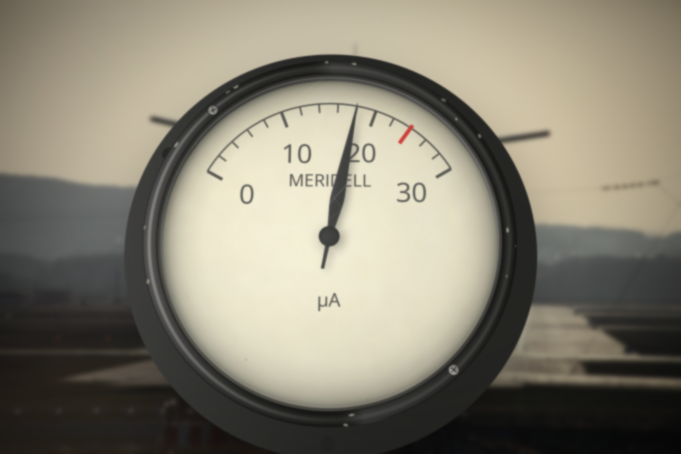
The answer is 18 (µA)
